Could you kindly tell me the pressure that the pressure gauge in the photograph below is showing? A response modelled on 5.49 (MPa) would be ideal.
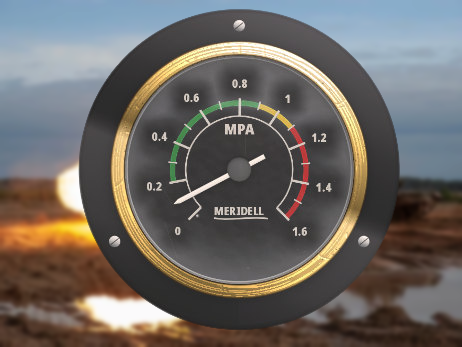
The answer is 0.1 (MPa)
